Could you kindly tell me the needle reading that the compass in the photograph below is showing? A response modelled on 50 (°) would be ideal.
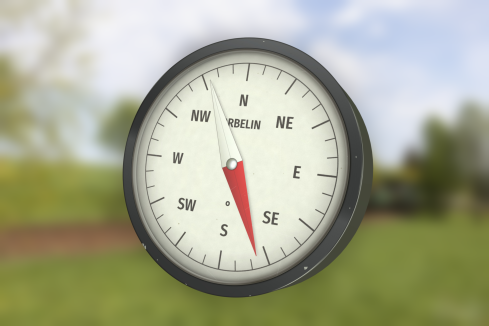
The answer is 155 (°)
